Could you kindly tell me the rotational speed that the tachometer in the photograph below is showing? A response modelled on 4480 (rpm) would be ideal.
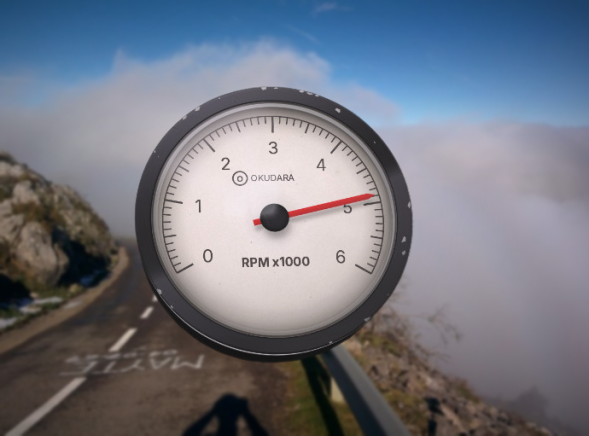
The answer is 4900 (rpm)
